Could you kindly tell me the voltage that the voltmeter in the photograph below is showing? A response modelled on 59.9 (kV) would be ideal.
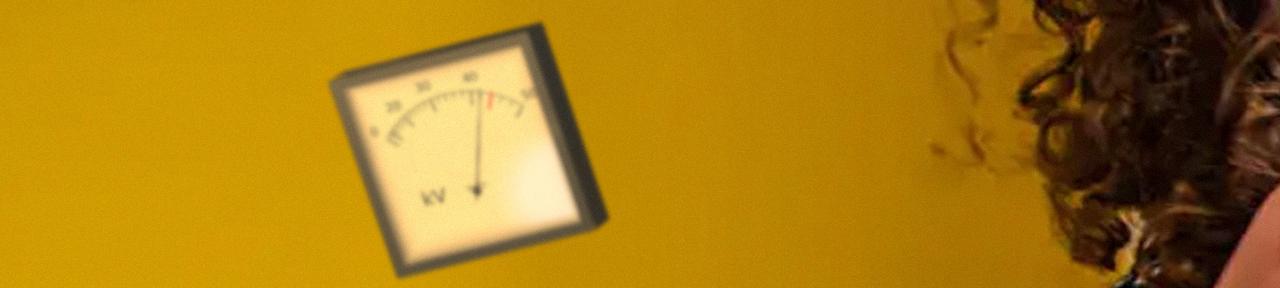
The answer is 42 (kV)
